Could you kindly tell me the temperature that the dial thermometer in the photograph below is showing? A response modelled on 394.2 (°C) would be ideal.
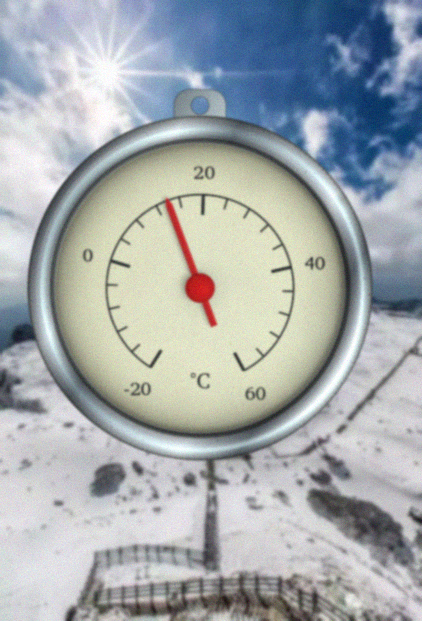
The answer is 14 (°C)
